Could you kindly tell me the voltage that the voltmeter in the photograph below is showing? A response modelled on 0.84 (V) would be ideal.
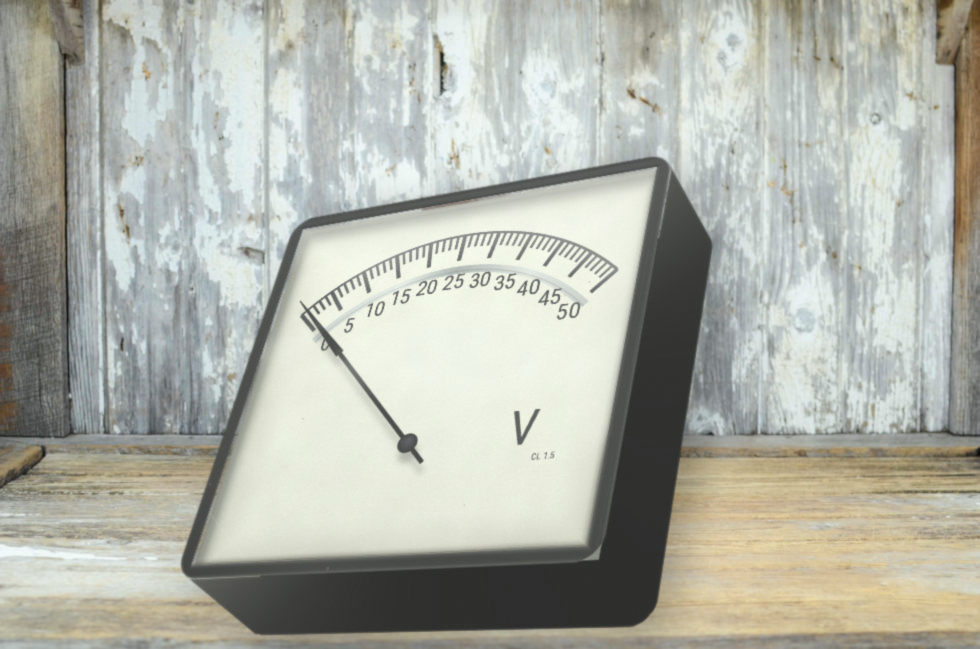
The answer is 1 (V)
